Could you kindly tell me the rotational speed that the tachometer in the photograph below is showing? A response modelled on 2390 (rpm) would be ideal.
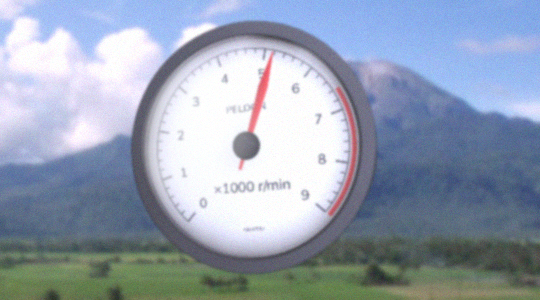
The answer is 5200 (rpm)
